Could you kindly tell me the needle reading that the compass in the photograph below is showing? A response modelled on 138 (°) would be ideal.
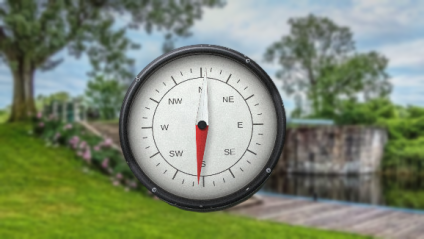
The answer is 185 (°)
